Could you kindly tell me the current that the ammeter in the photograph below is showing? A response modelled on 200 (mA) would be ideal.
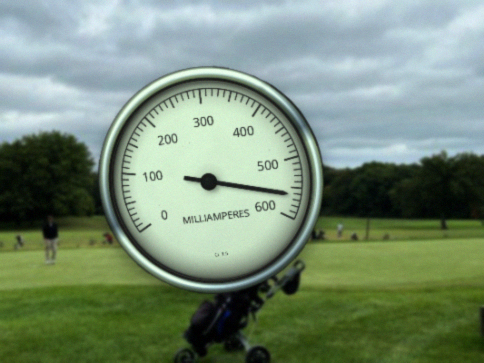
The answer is 560 (mA)
